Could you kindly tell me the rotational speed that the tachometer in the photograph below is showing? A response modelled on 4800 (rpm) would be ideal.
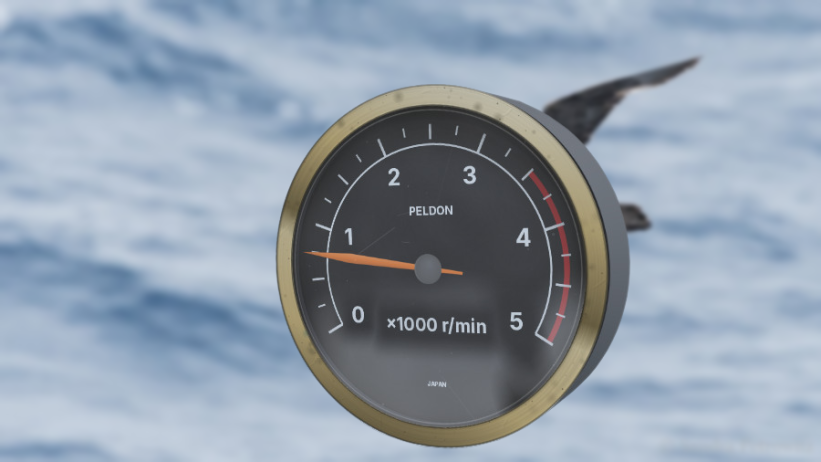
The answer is 750 (rpm)
